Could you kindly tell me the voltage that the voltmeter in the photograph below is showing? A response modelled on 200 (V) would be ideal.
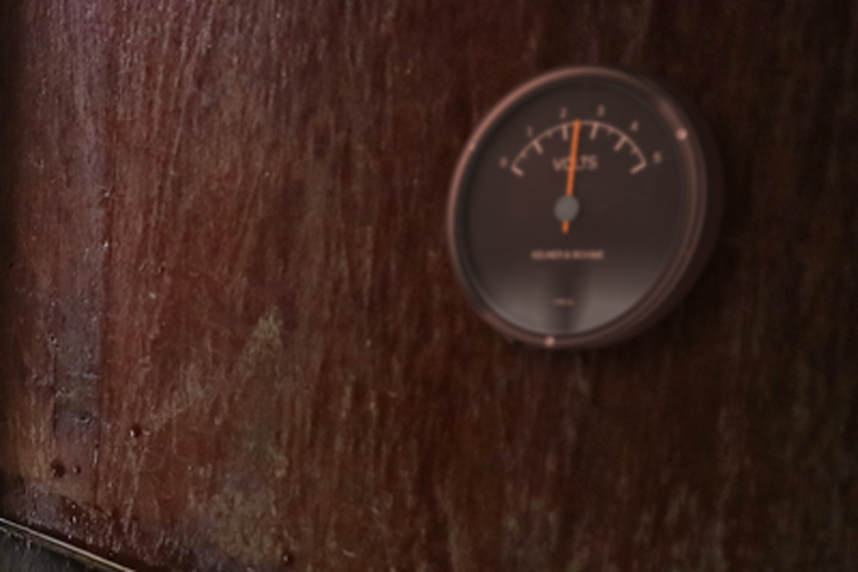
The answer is 2.5 (V)
